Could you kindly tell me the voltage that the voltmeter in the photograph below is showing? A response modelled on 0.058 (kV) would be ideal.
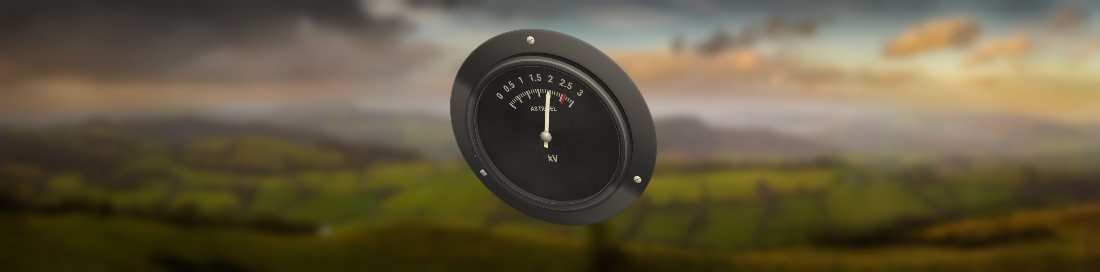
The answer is 2 (kV)
